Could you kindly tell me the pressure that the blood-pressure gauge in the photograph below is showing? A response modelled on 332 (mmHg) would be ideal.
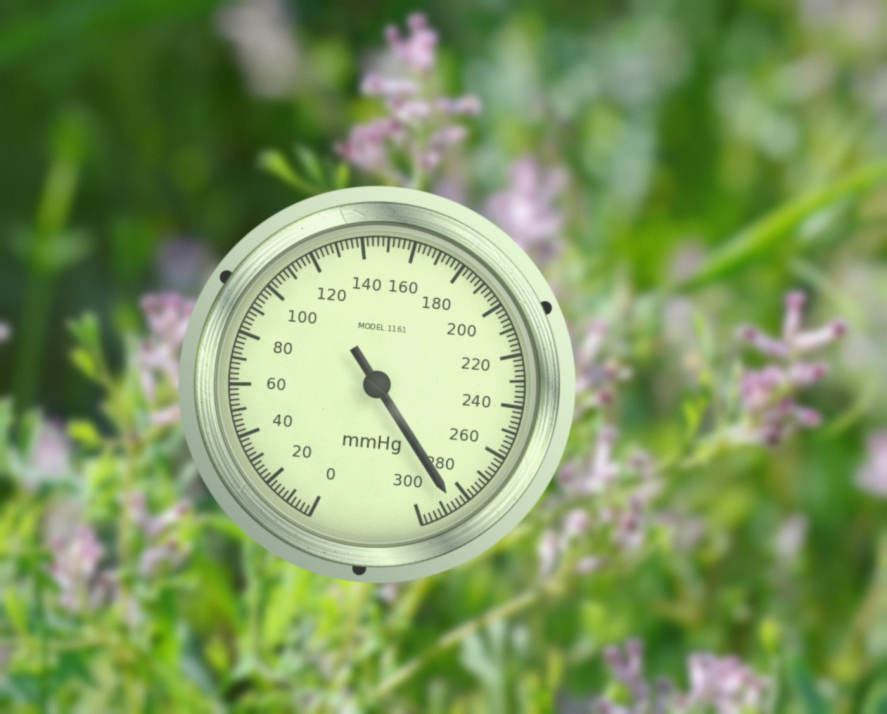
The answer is 286 (mmHg)
